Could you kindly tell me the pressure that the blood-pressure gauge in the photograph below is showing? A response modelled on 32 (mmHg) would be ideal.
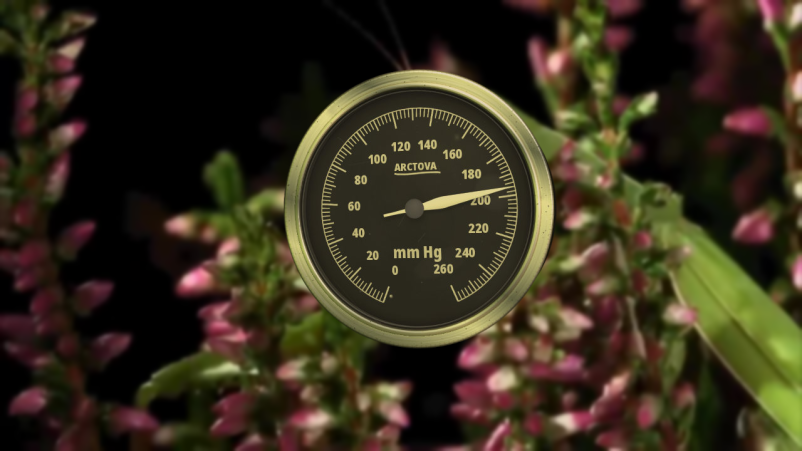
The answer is 196 (mmHg)
